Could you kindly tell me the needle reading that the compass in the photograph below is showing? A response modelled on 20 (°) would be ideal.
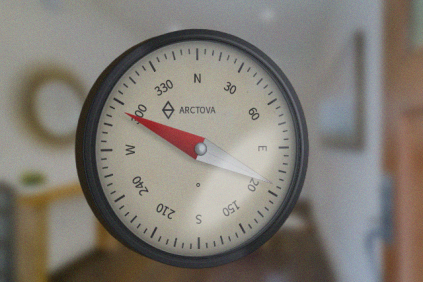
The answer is 295 (°)
